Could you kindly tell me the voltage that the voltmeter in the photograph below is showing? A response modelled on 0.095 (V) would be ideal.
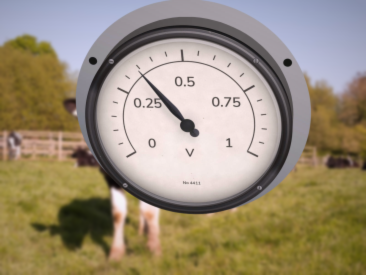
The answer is 0.35 (V)
